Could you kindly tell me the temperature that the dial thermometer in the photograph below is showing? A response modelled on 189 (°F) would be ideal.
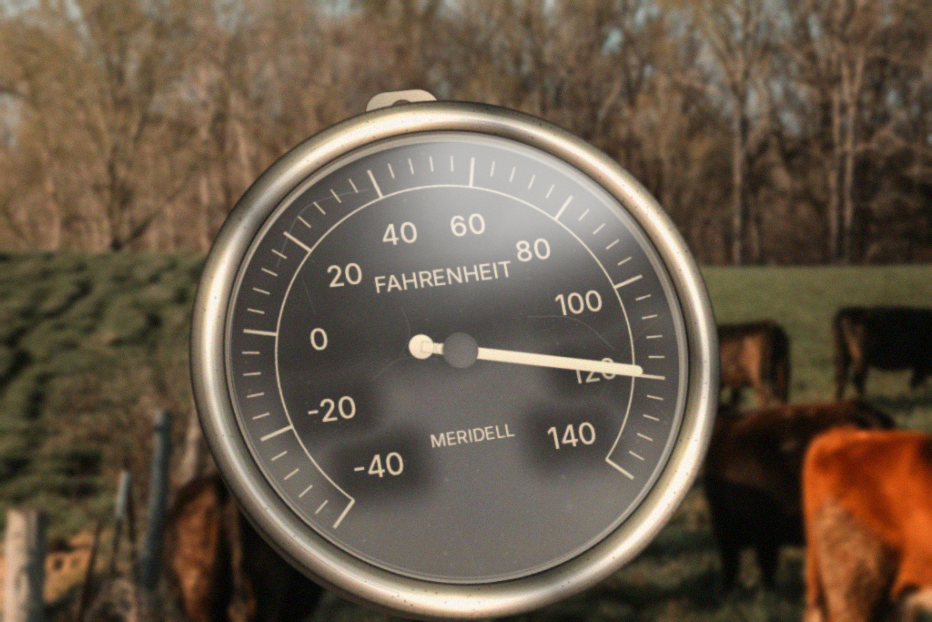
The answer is 120 (°F)
